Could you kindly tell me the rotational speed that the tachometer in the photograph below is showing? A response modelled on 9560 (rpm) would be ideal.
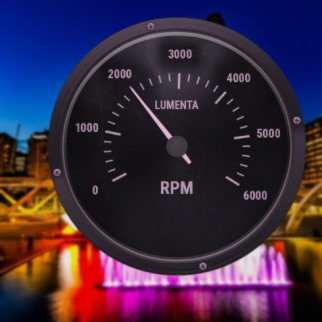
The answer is 2000 (rpm)
